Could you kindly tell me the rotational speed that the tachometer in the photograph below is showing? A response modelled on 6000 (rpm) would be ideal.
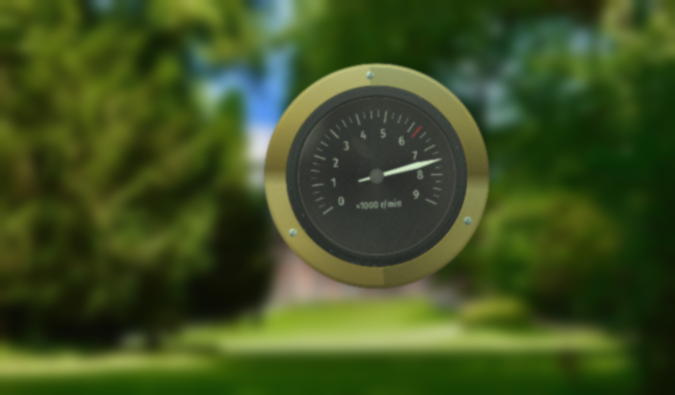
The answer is 7500 (rpm)
